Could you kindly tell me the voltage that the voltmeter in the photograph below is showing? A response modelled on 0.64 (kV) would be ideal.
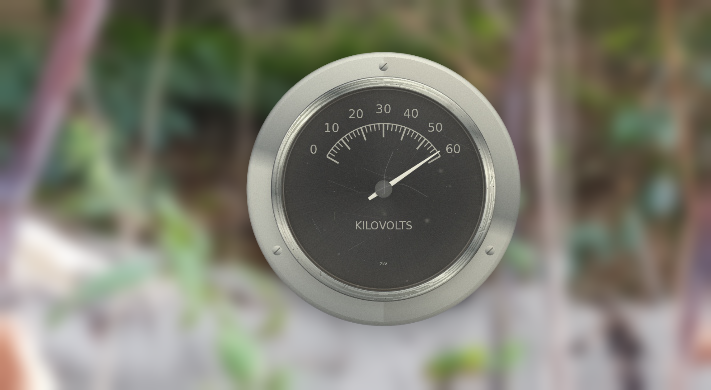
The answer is 58 (kV)
